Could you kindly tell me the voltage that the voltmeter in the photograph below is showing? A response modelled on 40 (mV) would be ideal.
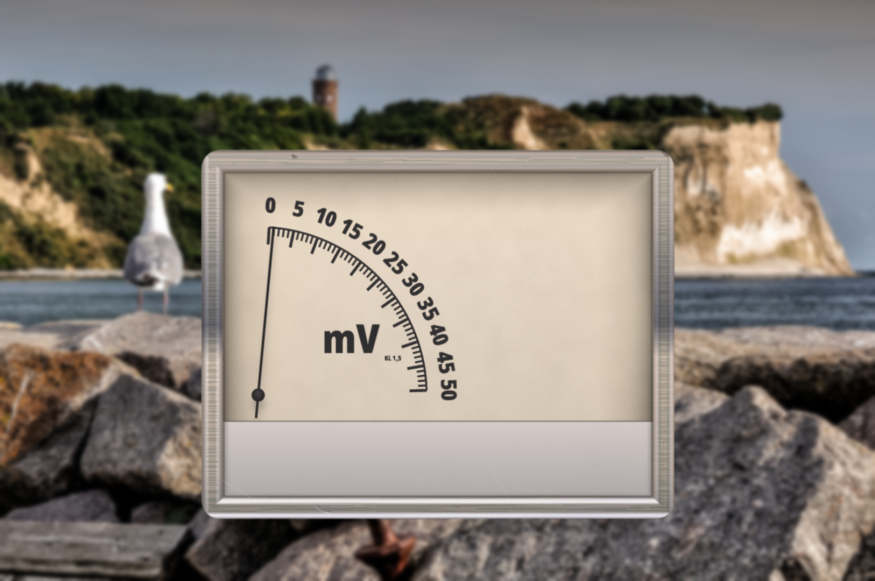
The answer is 1 (mV)
